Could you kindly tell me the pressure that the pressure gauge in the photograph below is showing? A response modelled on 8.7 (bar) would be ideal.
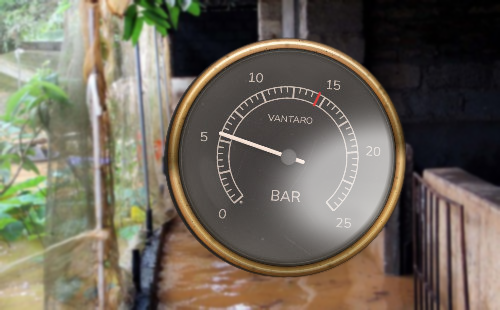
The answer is 5.5 (bar)
